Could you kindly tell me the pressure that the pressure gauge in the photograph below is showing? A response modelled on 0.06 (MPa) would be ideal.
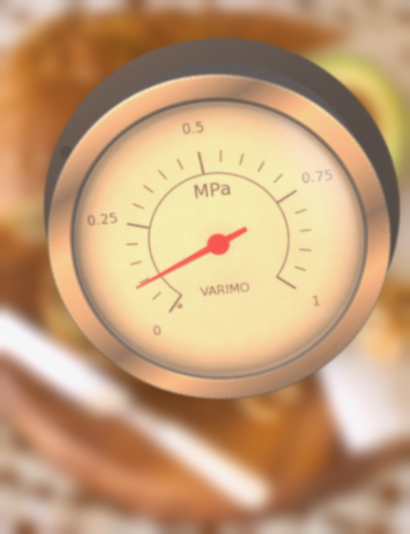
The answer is 0.1 (MPa)
